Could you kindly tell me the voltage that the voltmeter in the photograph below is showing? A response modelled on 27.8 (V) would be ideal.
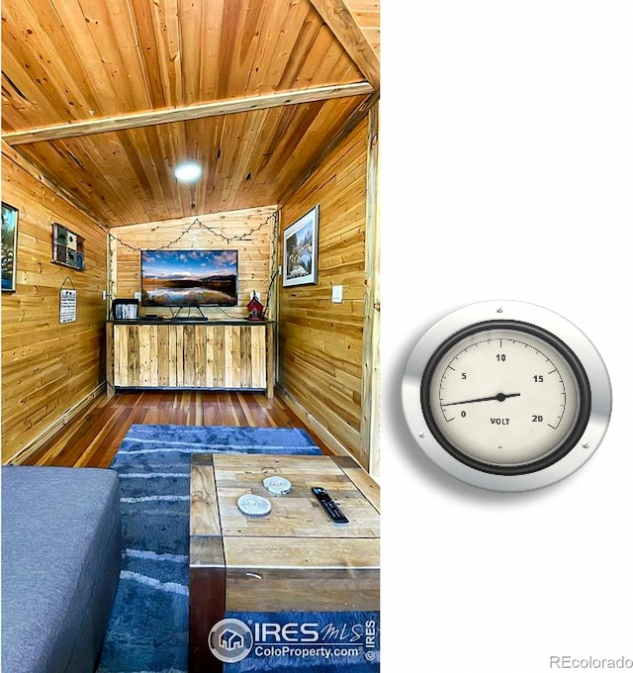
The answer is 1.5 (V)
